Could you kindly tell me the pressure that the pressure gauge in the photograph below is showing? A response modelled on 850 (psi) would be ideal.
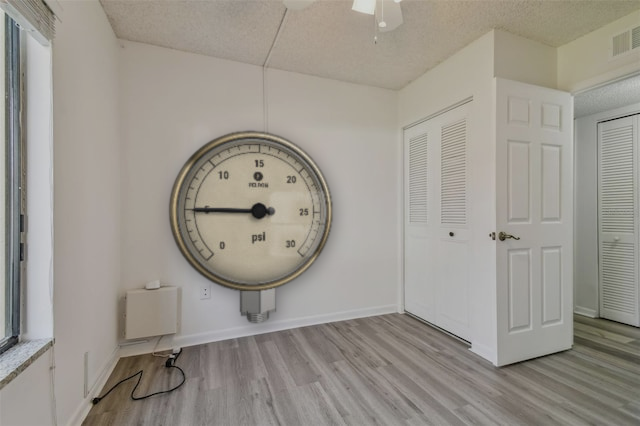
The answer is 5 (psi)
